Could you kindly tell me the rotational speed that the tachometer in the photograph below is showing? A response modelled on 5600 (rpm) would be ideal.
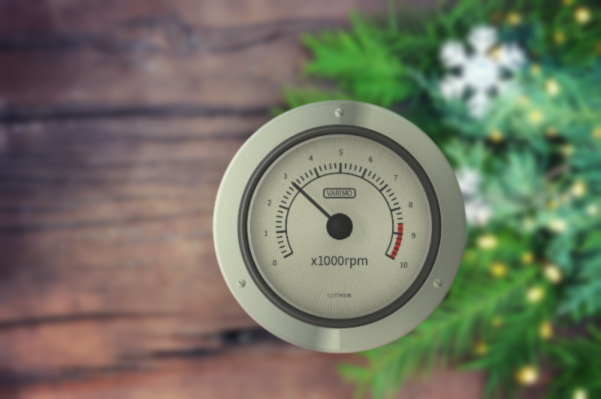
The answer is 3000 (rpm)
